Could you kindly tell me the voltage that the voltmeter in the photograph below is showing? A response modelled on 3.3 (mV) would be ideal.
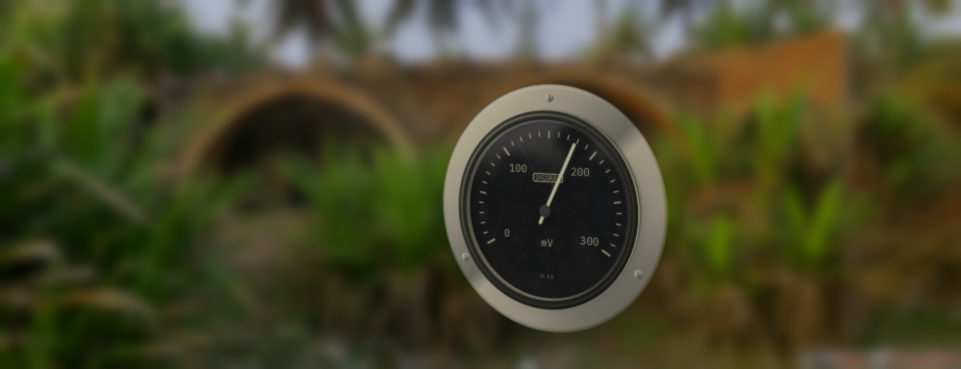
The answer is 180 (mV)
